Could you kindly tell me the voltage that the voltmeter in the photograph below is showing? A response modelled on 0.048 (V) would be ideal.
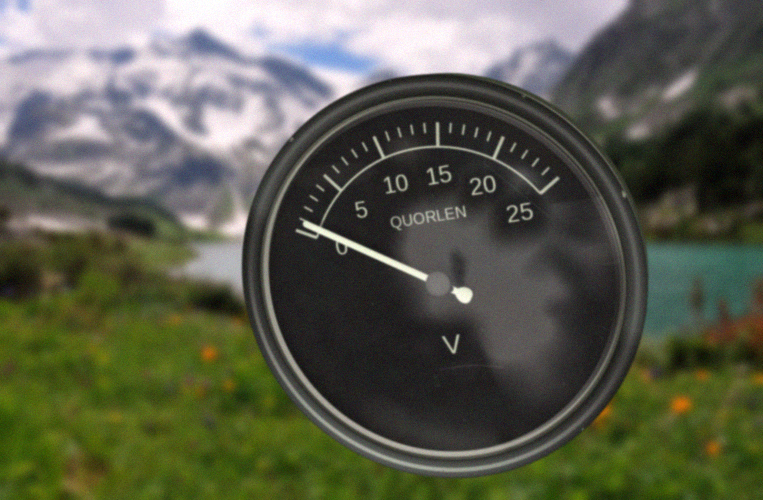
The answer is 1 (V)
